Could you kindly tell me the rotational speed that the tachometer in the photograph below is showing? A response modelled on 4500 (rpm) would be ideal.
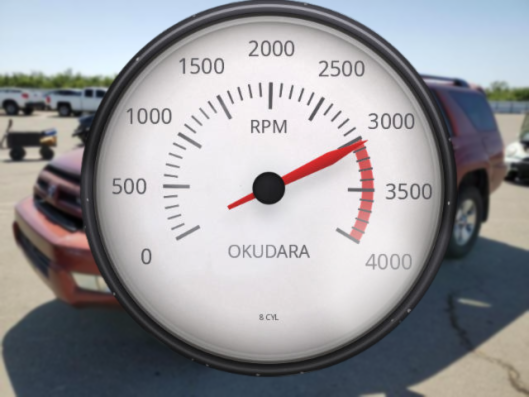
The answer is 3050 (rpm)
